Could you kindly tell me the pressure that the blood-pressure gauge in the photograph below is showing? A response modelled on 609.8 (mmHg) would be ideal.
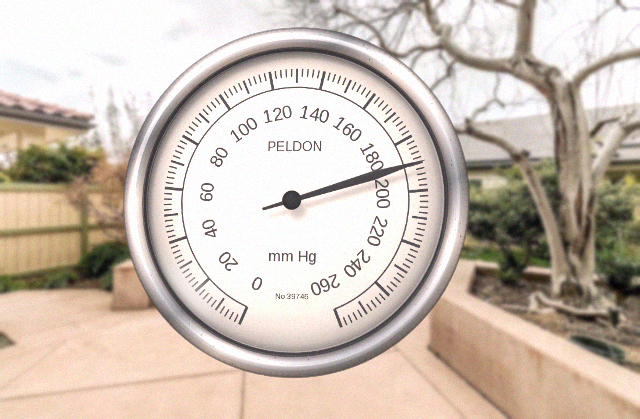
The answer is 190 (mmHg)
